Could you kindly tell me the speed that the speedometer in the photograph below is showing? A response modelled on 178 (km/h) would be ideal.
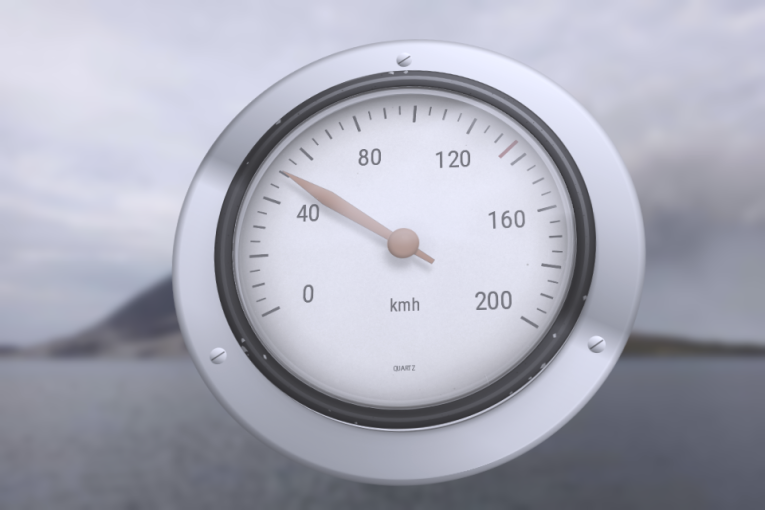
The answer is 50 (km/h)
